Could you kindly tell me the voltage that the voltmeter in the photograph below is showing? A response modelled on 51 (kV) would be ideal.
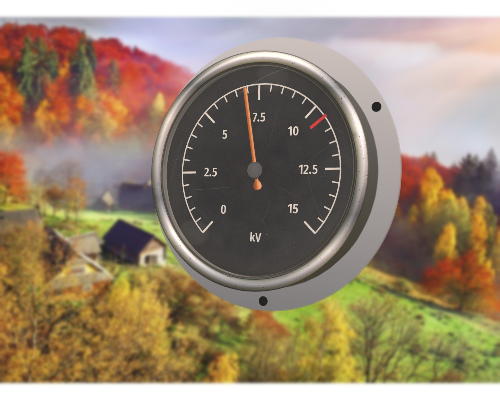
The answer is 7 (kV)
